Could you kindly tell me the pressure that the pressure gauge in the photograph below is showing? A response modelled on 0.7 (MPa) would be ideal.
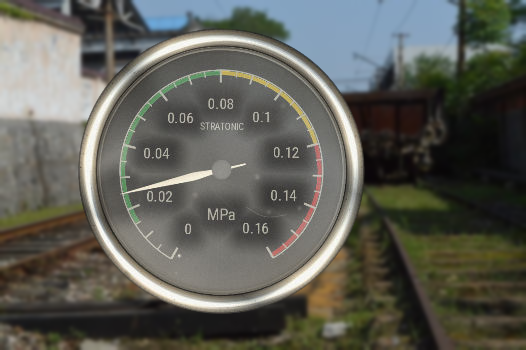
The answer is 0.025 (MPa)
